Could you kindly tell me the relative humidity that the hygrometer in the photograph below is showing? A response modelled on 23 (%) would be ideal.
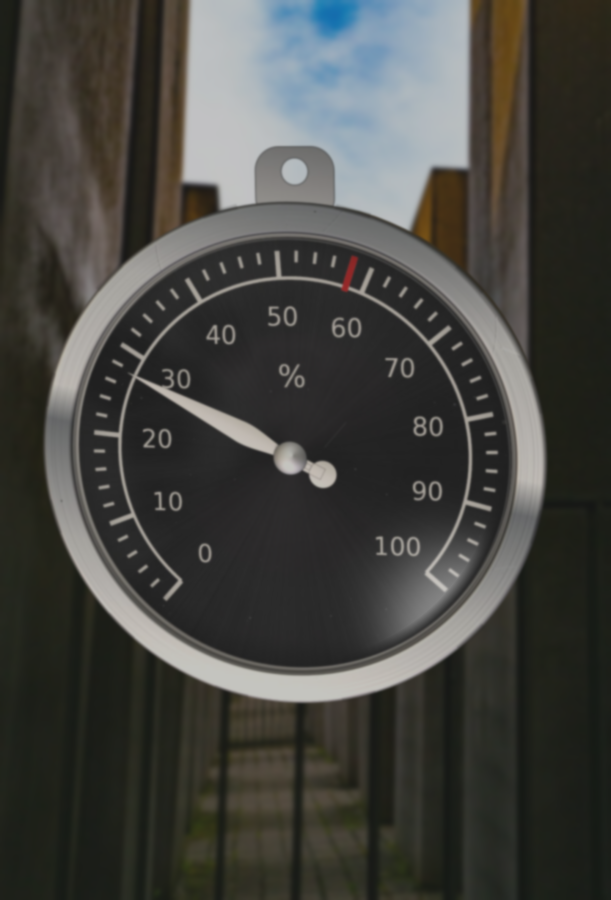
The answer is 28 (%)
